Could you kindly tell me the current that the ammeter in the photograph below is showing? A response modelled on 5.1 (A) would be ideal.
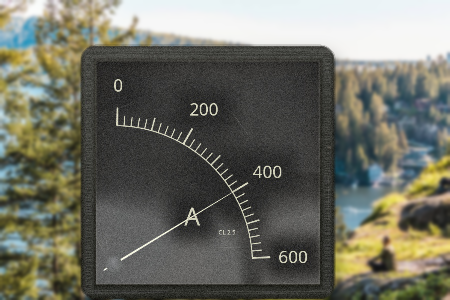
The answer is 400 (A)
